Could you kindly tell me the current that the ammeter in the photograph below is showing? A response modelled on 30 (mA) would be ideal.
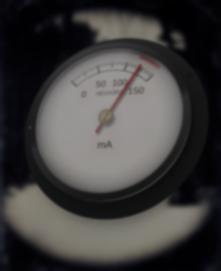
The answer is 125 (mA)
